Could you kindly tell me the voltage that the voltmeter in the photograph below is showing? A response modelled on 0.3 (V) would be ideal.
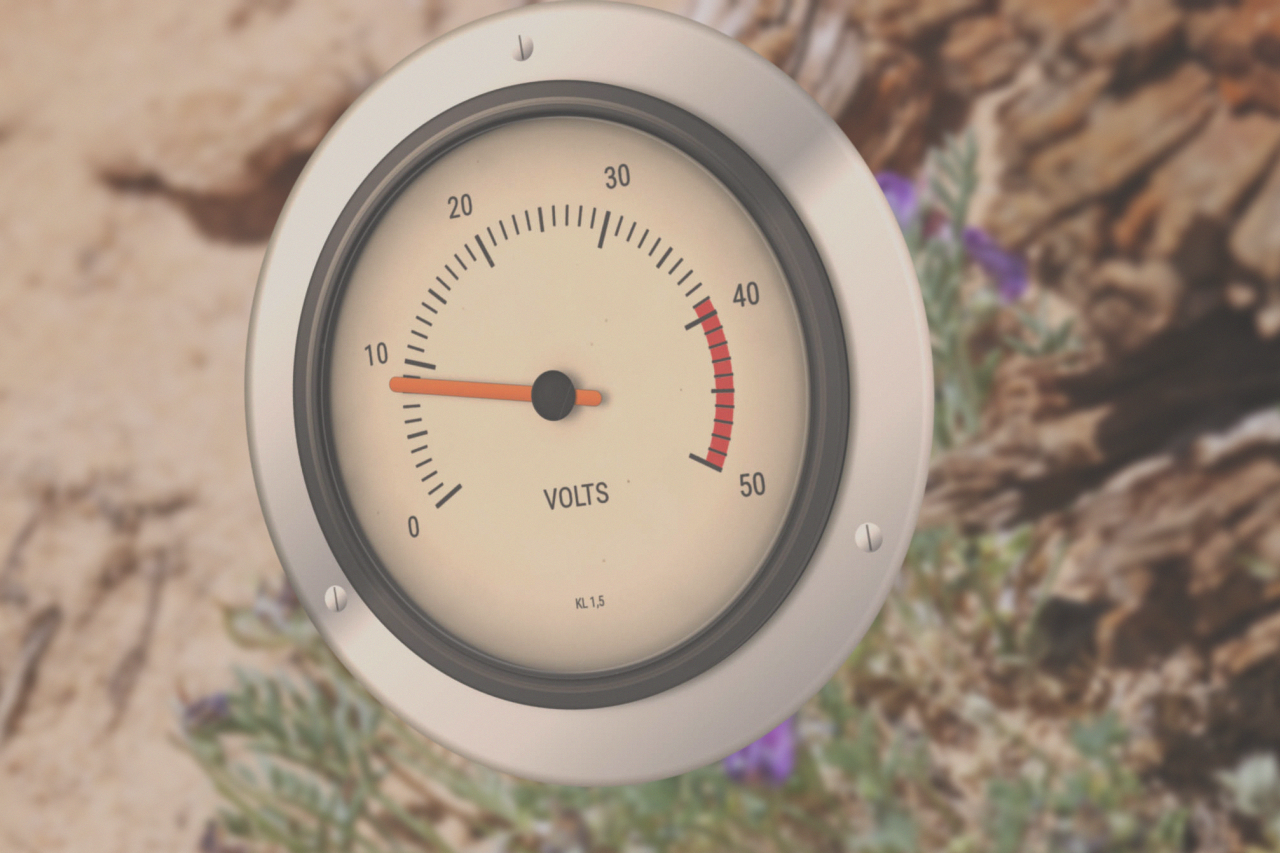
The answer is 8.5 (V)
